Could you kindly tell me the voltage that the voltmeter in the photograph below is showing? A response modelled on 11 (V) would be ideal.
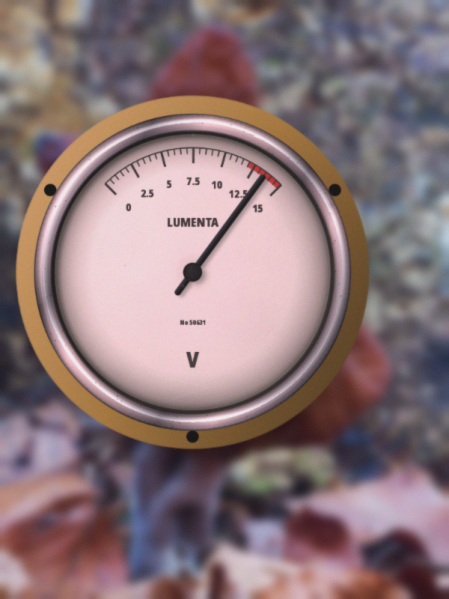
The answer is 13.5 (V)
